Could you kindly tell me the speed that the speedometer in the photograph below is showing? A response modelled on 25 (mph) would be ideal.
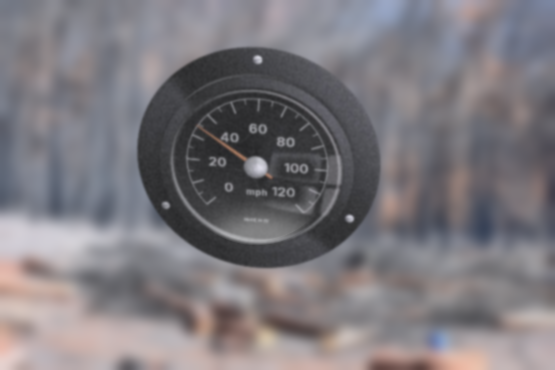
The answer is 35 (mph)
